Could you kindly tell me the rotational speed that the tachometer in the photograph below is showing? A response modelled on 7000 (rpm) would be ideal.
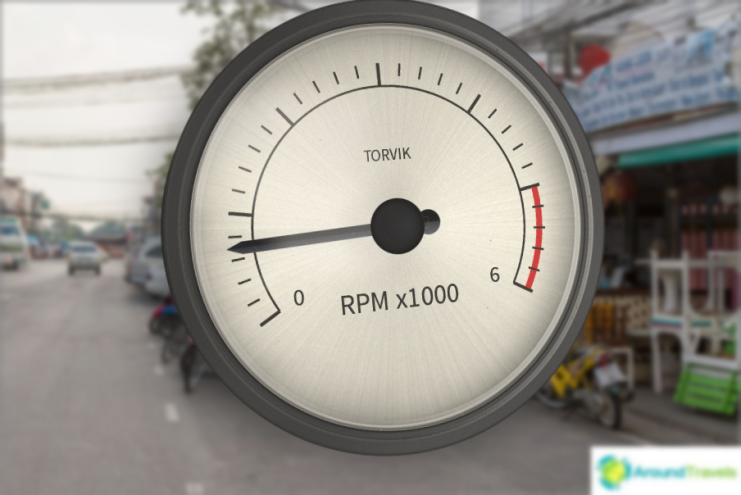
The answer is 700 (rpm)
